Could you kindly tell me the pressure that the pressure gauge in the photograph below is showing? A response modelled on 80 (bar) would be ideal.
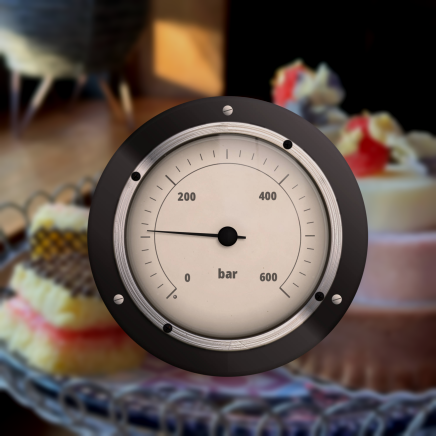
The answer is 110 (bar)
